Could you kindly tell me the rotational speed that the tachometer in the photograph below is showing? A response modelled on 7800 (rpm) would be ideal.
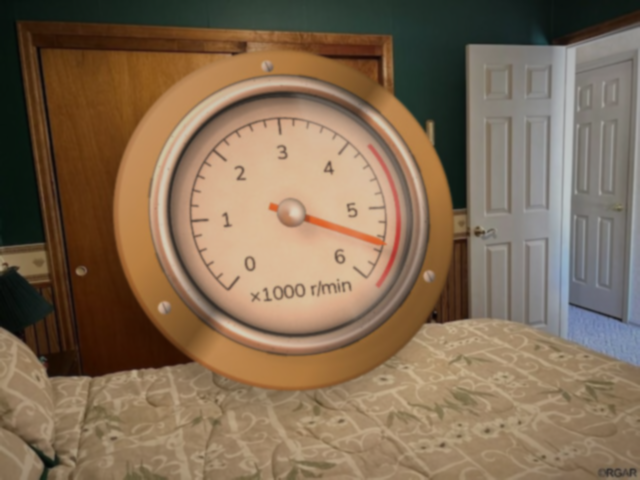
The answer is 5500 (rpm)
